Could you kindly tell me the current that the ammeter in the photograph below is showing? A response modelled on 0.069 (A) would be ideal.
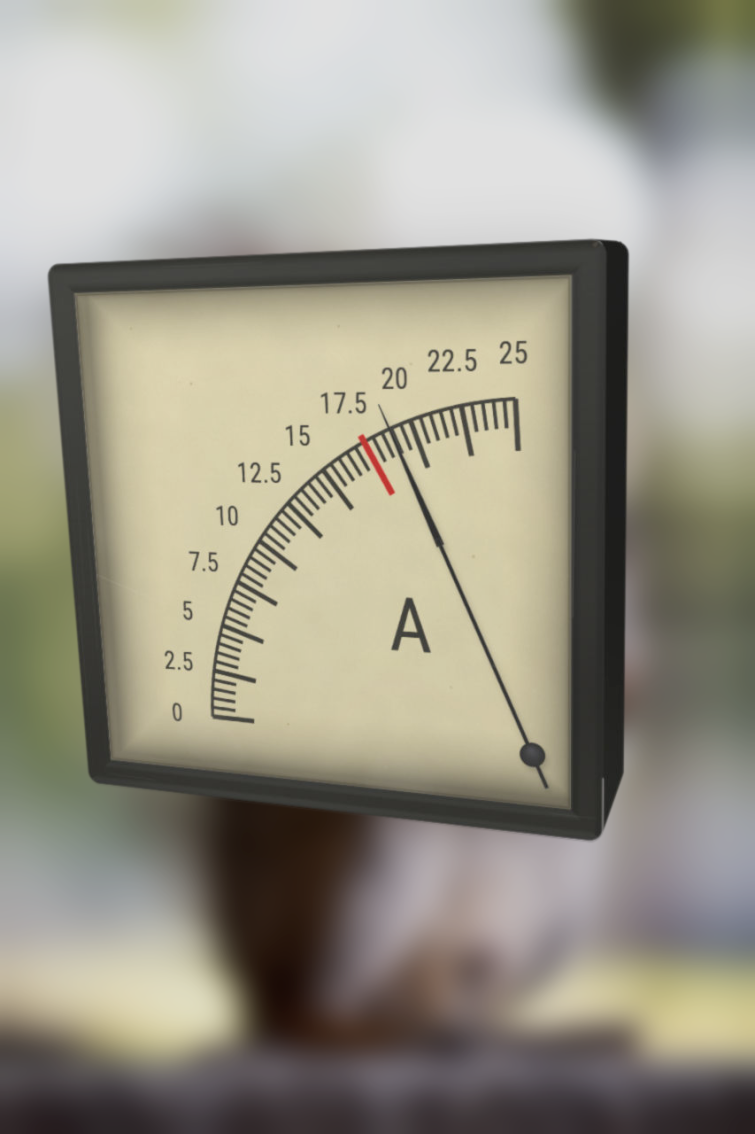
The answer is 19 (A)
